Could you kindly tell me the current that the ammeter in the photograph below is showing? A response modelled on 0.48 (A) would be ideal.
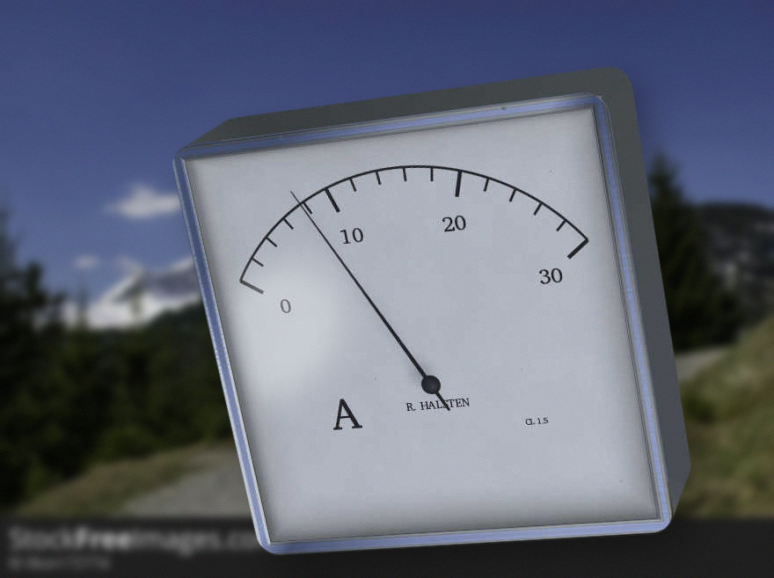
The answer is 8 (A)
